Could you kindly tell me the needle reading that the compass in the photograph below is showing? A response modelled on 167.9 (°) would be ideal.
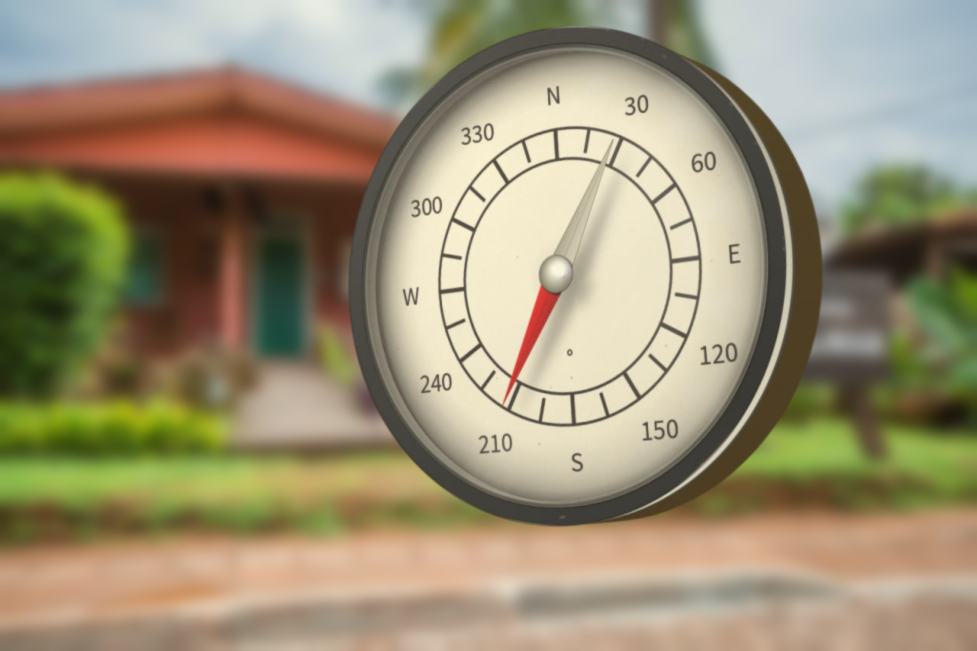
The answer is 210 (°)
